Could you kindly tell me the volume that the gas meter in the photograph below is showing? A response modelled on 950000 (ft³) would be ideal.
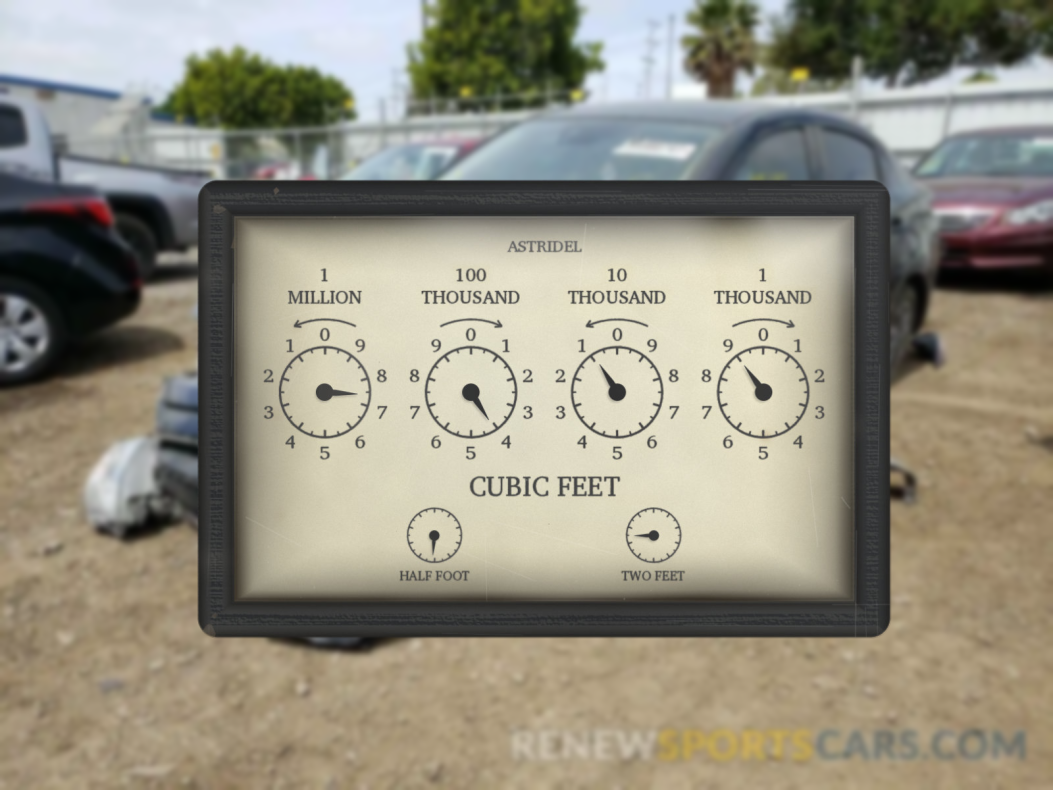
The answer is 740900 (ft³)
